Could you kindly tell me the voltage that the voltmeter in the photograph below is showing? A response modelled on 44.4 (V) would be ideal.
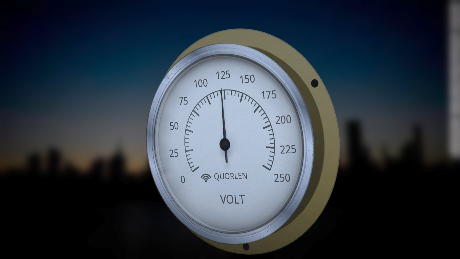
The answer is 125 (V)
